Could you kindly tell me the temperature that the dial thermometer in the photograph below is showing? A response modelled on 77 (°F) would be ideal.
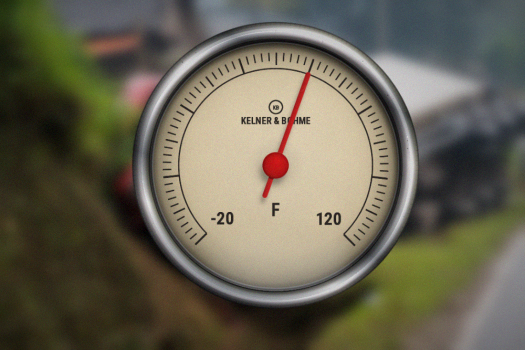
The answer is 60 (°F)
